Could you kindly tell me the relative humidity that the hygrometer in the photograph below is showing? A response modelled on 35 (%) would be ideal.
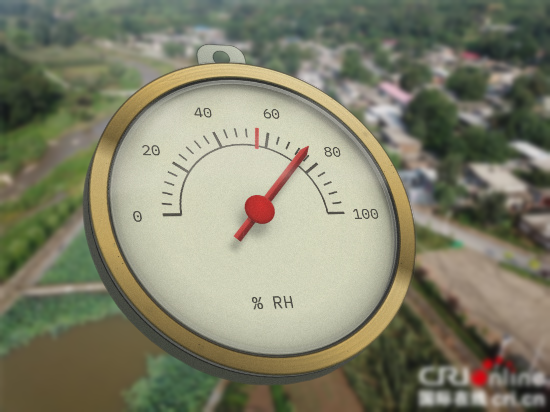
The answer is 74 (%)
